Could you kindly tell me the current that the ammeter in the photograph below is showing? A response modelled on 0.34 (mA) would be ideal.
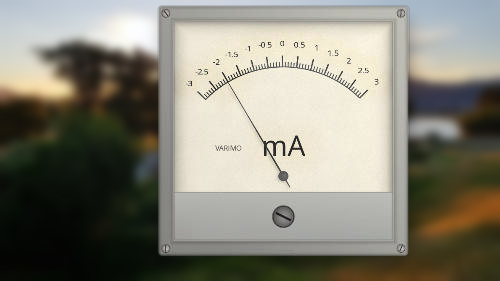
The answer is -2 (mA)
